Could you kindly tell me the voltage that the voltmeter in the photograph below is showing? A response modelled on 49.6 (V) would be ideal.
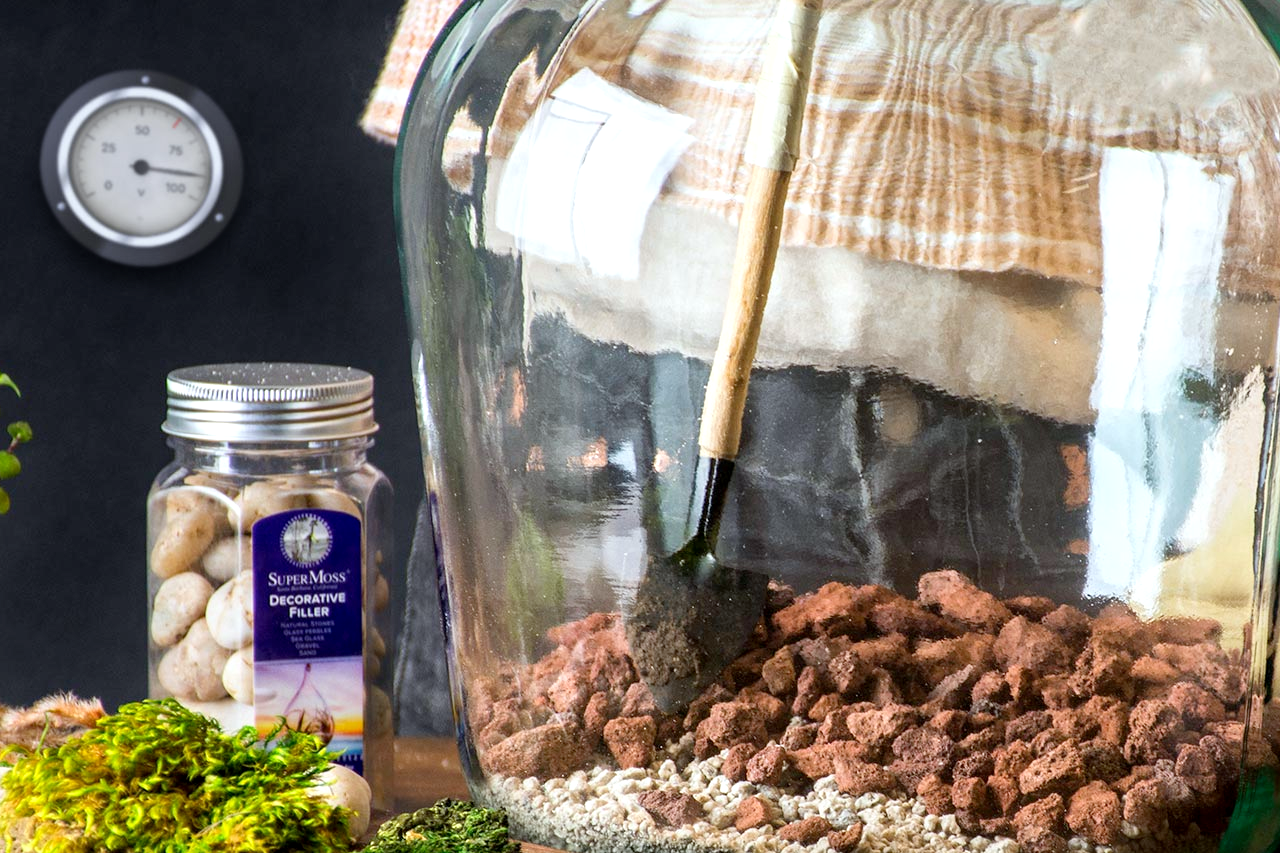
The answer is 90 (V)
